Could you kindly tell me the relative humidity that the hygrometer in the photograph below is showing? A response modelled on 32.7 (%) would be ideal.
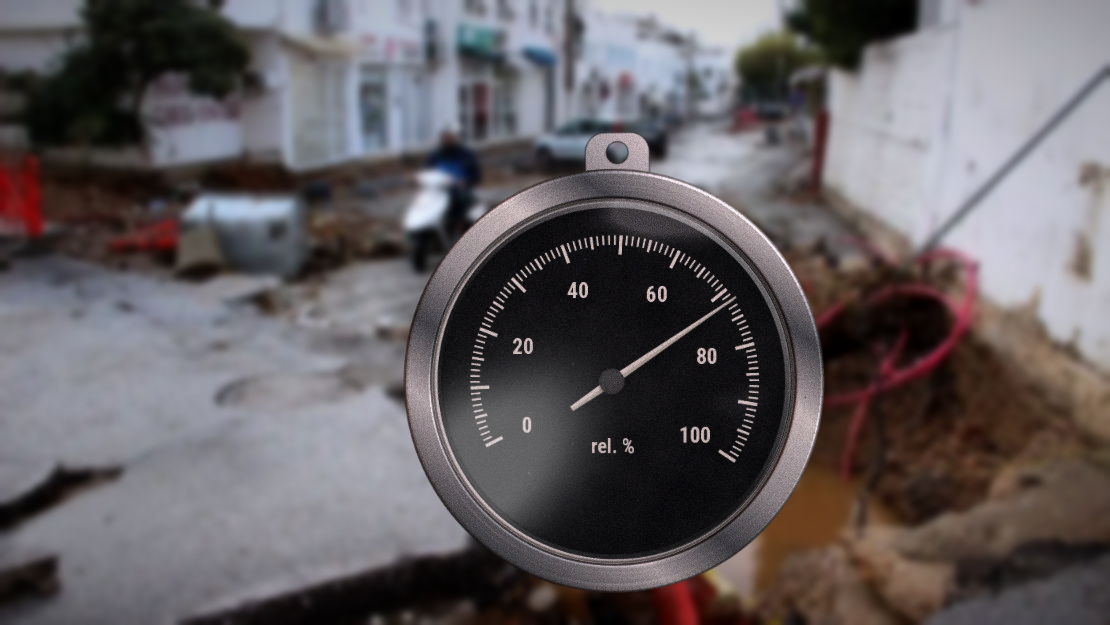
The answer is 72 (%)
